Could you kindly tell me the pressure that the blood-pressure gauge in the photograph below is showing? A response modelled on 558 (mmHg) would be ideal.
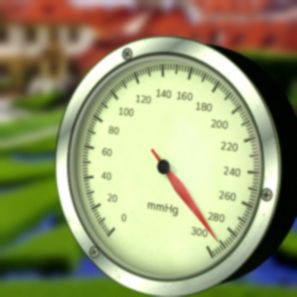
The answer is 290 (mmHg)
